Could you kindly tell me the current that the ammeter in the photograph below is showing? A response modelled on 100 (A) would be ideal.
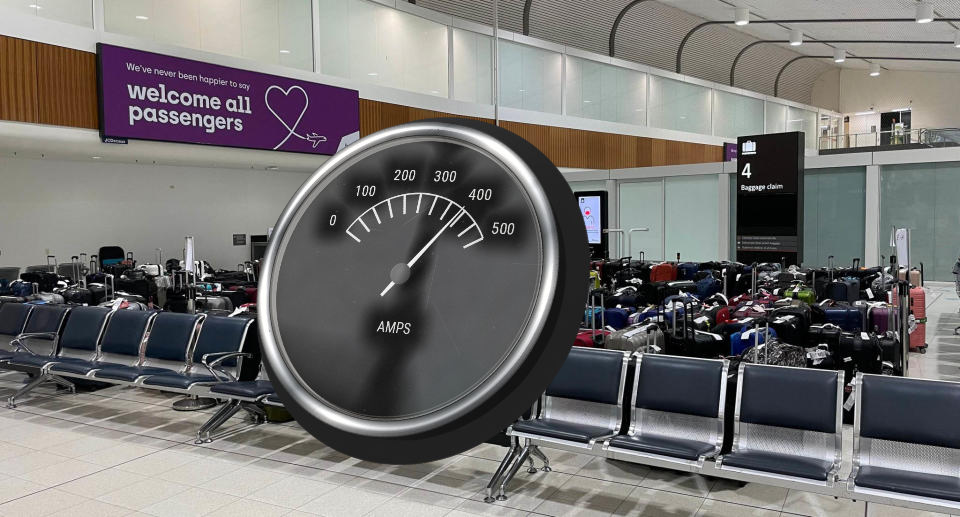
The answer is 400 (A)
